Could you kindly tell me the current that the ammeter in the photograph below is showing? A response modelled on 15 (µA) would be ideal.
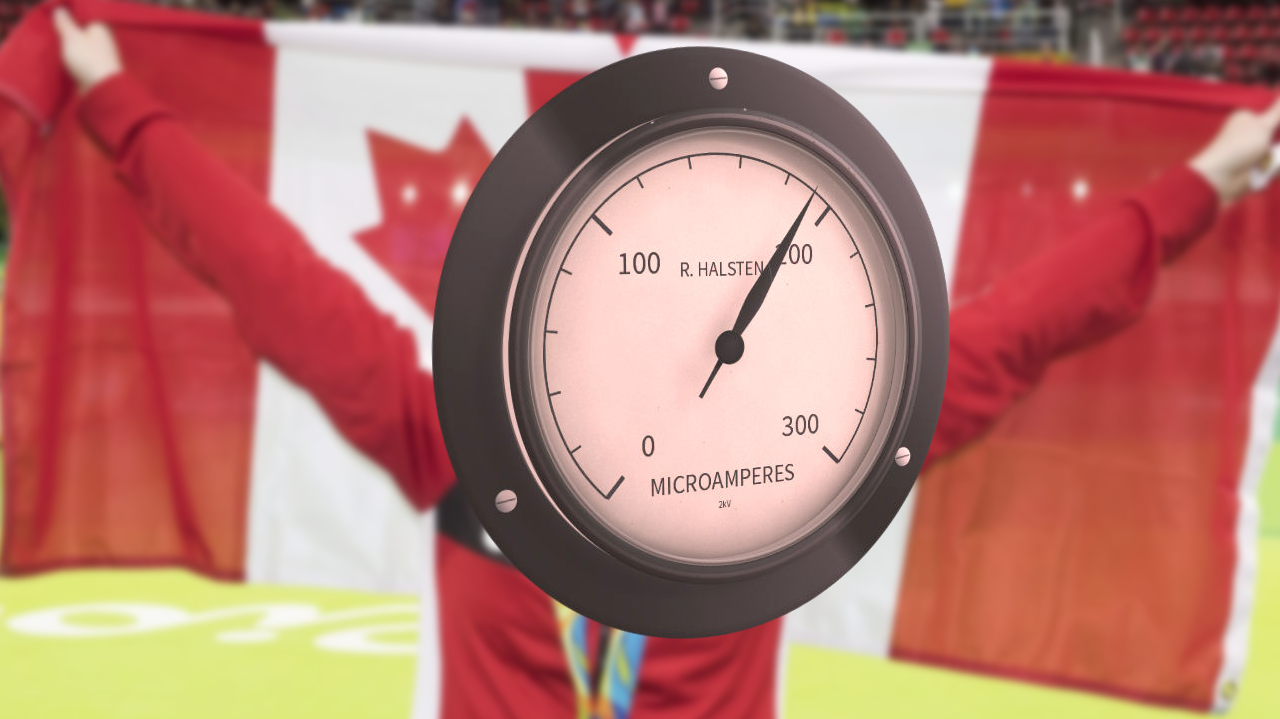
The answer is 190 (µA)
